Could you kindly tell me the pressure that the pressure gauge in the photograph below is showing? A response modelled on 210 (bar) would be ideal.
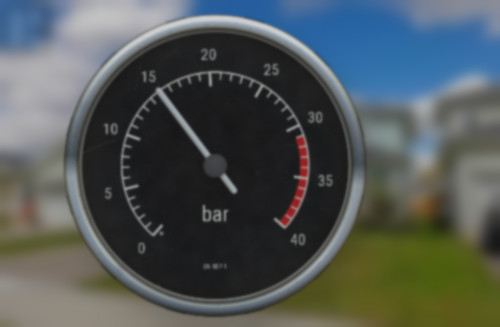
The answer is 15 (bar)
